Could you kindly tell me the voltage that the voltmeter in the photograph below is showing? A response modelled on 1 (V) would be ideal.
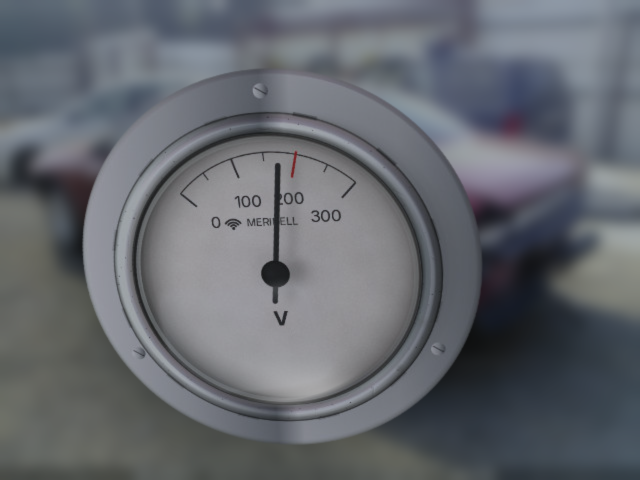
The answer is 175 (V)
